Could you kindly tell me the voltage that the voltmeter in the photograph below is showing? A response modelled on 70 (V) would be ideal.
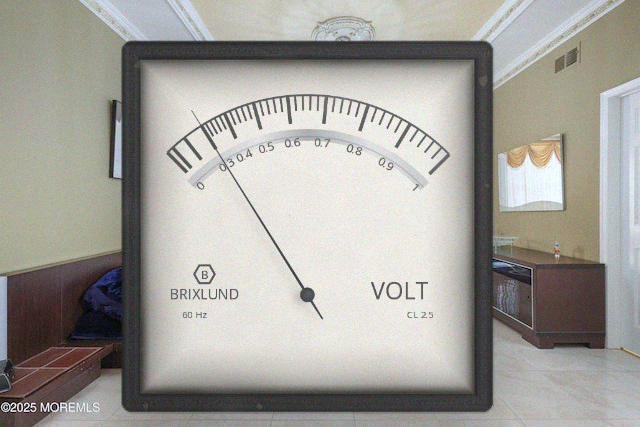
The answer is 0.3 (V)
